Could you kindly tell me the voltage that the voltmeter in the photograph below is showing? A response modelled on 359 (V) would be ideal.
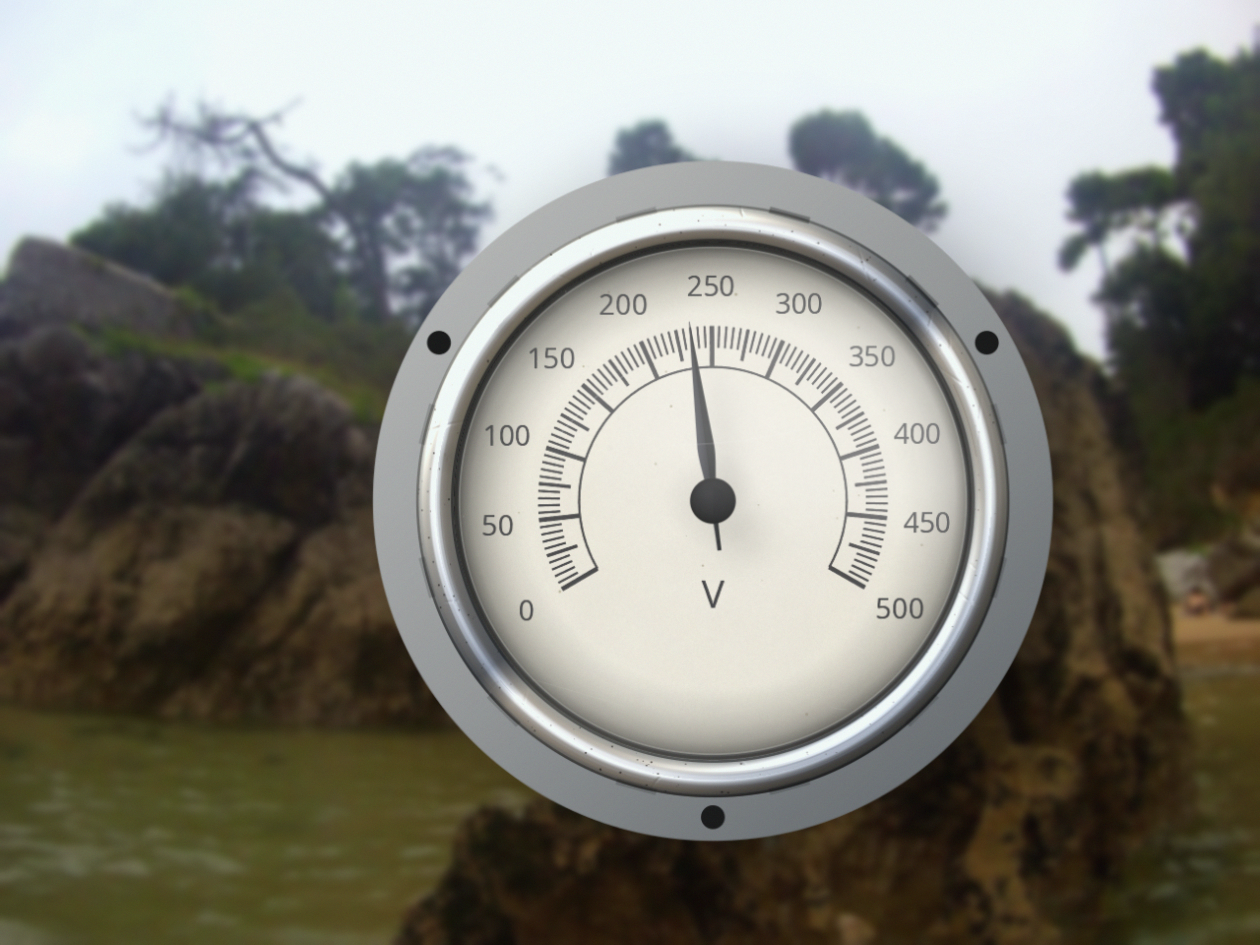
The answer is 235 (V)
